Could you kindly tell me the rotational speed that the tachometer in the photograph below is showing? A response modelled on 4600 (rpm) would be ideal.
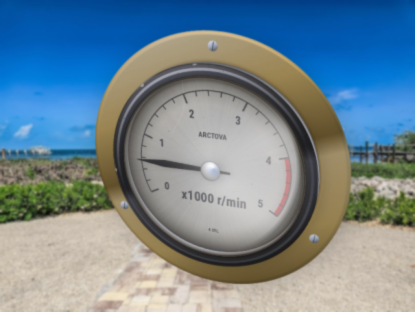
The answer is 600 (rpm)
